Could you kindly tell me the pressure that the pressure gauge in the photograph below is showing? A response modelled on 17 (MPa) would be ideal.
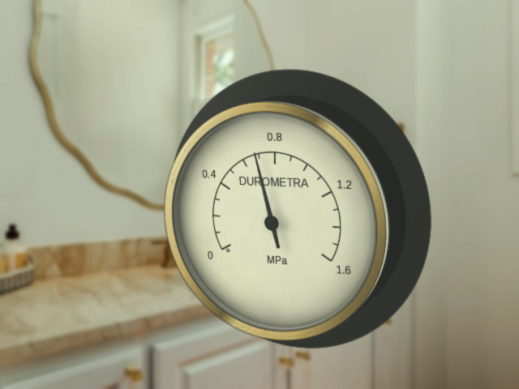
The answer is 0.7 (MPa)
